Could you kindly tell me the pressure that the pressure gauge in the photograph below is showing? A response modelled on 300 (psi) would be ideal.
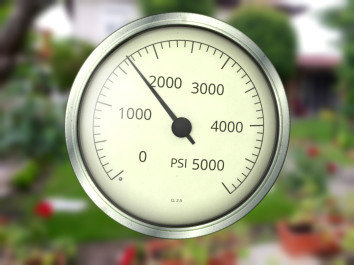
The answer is 1650 (psi)
